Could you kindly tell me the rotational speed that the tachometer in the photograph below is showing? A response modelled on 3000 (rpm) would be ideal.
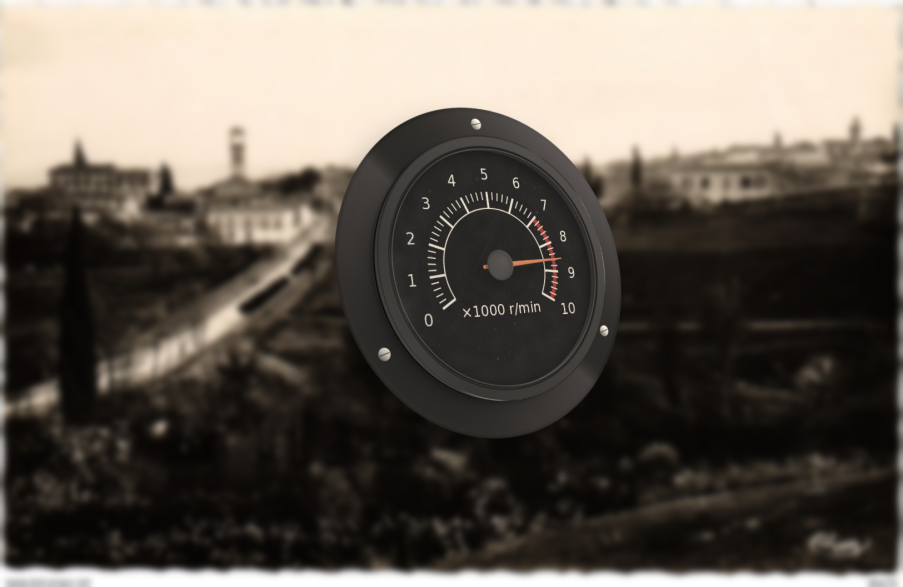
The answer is 8600 (rpm)
